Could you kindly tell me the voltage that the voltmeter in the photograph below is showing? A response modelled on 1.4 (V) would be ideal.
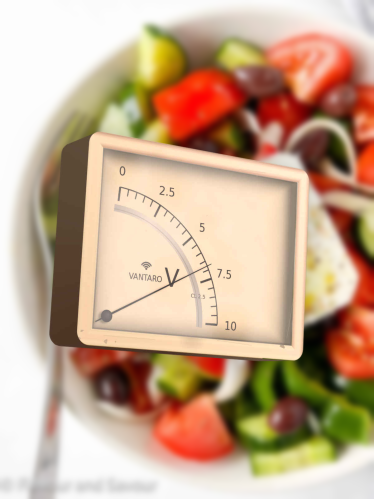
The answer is 6.75 (V)
